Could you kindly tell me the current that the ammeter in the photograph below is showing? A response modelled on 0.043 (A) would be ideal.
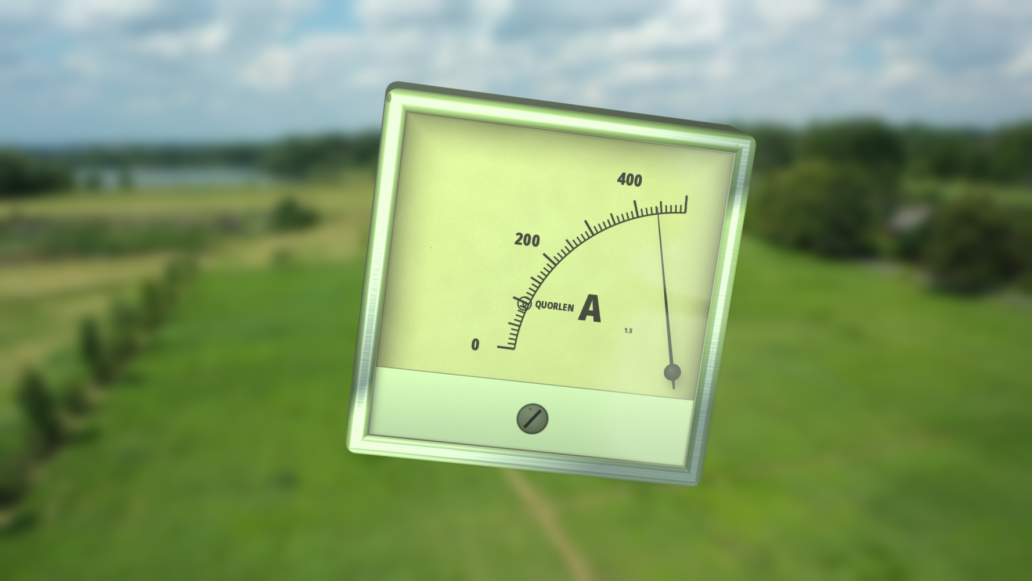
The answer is 440 (A)
